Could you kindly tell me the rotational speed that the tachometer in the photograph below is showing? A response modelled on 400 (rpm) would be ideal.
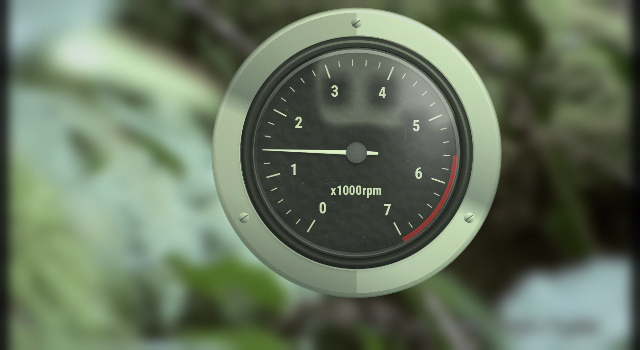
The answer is 1400 (rpm)
